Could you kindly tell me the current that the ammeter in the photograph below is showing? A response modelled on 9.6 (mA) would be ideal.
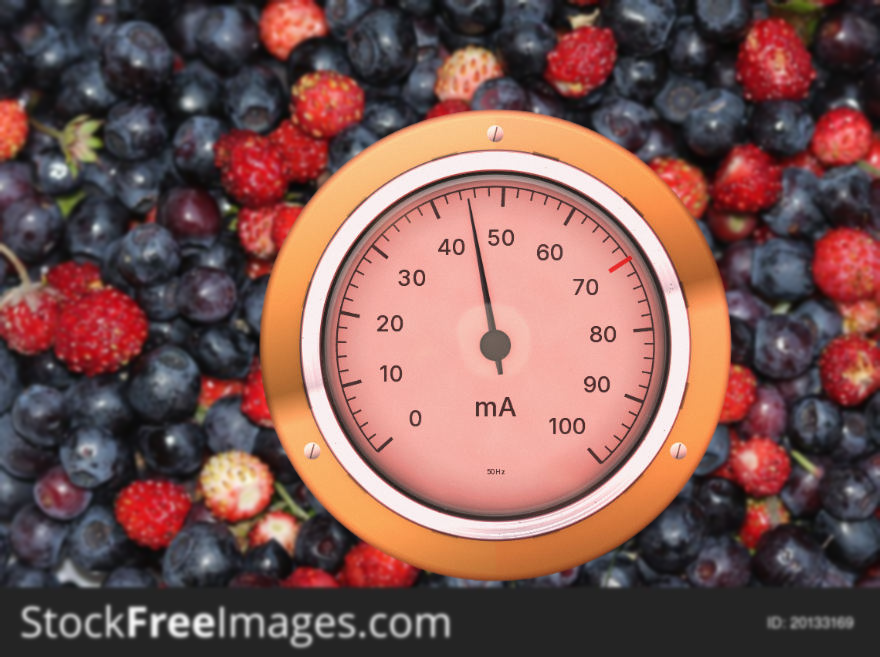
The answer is 45 (mA)
